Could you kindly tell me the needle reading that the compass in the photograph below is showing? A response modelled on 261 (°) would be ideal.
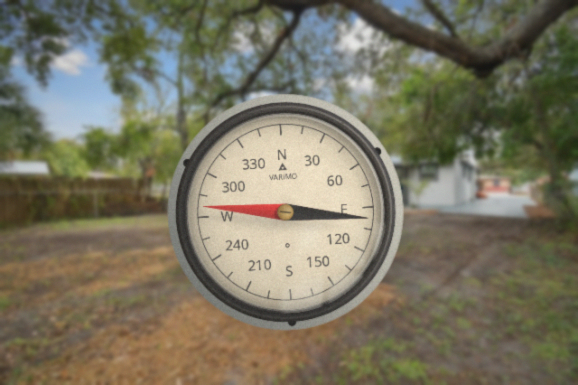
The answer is 277.5 (°)
